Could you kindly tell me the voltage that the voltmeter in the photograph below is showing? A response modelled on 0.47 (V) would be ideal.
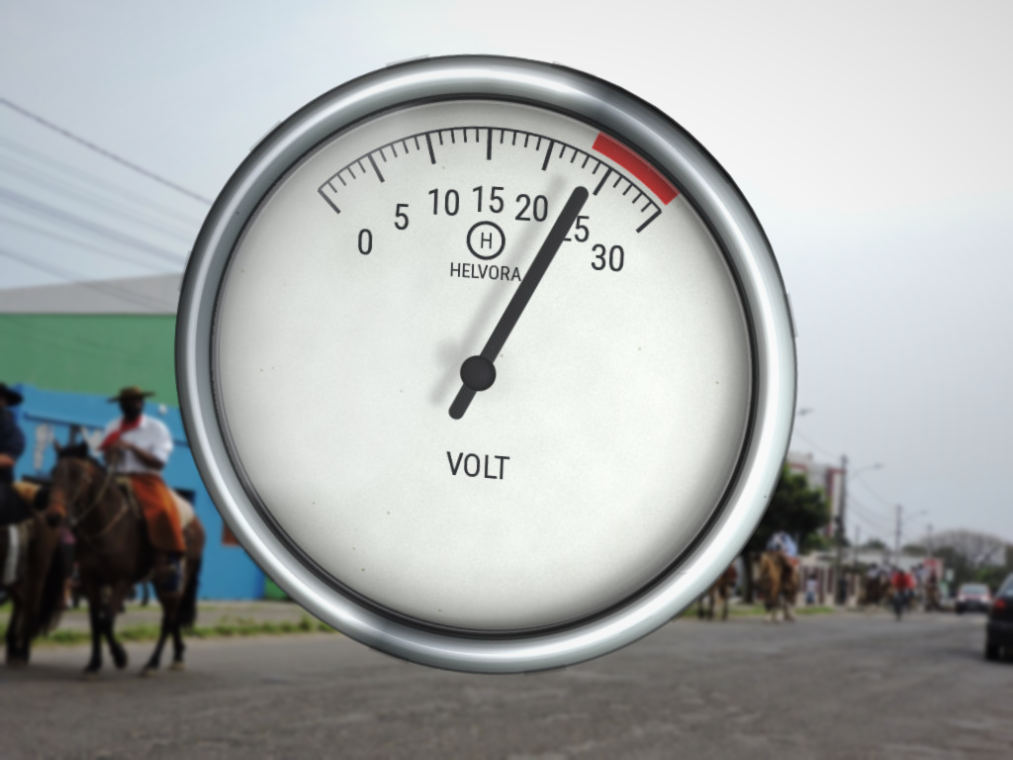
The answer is 24 (V)
